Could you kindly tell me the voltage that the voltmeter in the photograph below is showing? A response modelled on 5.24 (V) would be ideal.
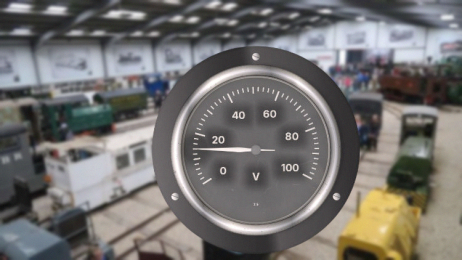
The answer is 14 (V)
